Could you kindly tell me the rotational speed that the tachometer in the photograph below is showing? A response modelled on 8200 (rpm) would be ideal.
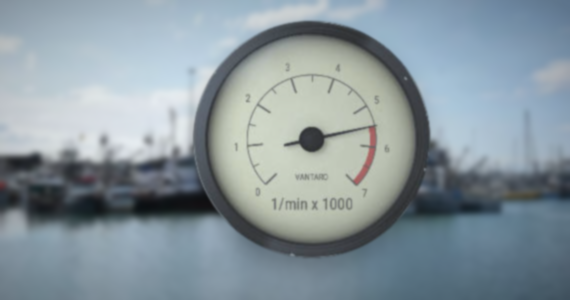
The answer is 5500 (rpm)
